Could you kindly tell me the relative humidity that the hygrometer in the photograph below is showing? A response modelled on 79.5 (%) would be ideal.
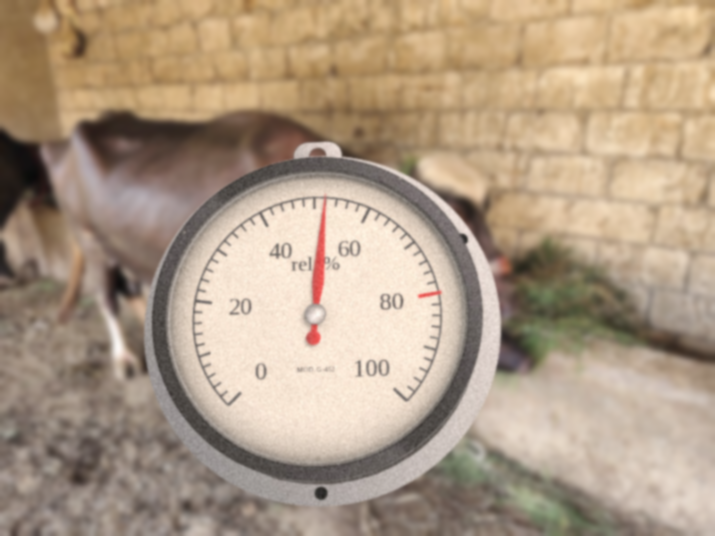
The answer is 52 (%)
